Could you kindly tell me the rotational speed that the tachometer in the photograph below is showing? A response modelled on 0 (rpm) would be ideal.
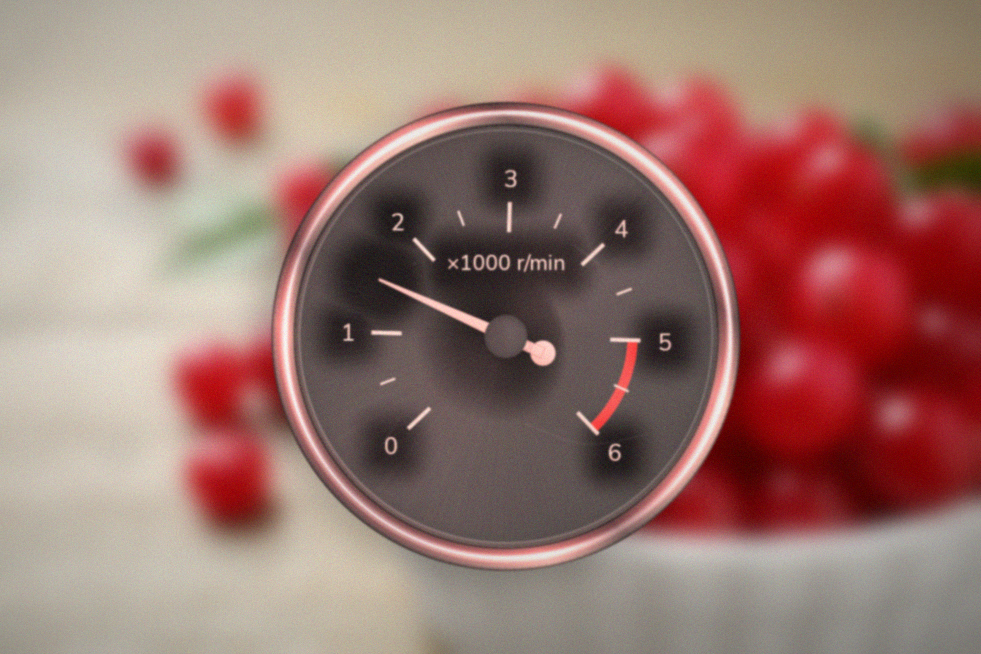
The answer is 1500 (rpm)
